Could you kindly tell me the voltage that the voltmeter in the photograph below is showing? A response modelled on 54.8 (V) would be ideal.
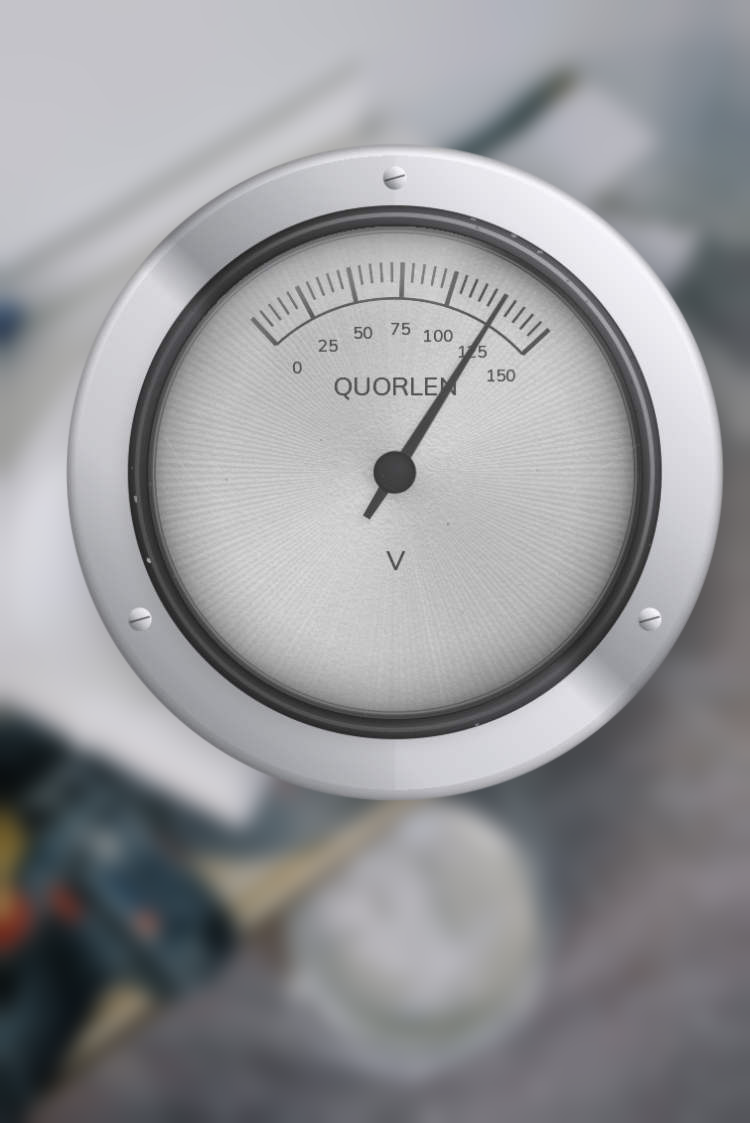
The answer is 125 (V)
